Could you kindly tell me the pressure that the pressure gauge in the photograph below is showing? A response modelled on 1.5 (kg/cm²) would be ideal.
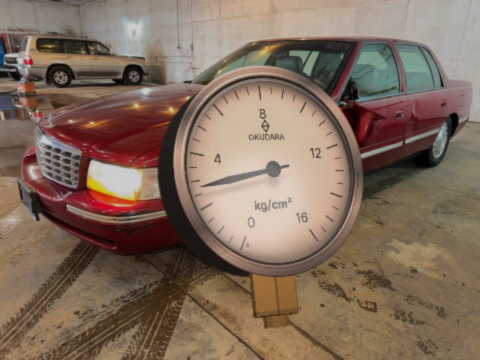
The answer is 2.75 (kg/cm²)
